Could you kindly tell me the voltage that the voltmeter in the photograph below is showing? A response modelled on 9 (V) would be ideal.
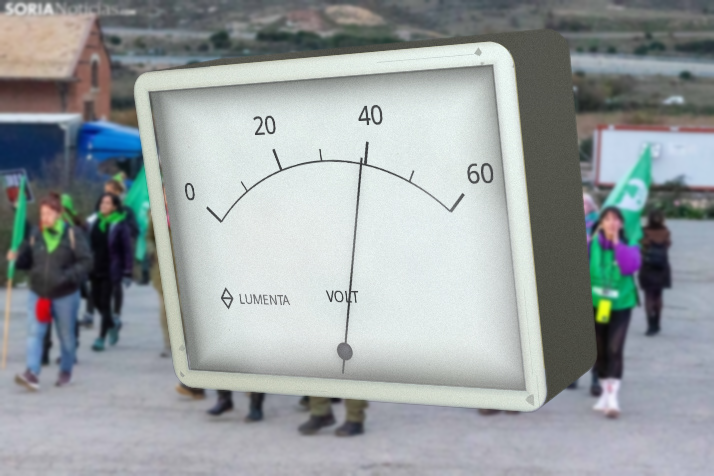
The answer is 40 (V)
